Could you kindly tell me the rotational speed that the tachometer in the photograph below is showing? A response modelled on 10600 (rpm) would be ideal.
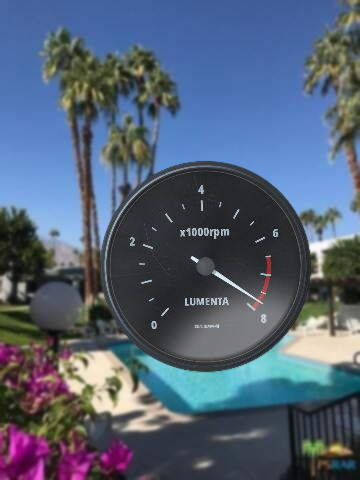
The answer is 7750 (rpm)
